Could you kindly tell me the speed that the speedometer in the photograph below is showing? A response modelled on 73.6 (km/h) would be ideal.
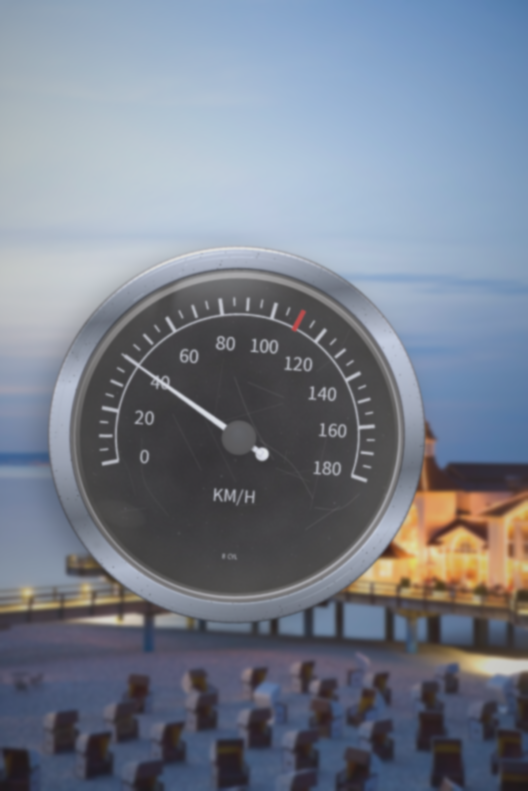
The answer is 40 (km/h)
